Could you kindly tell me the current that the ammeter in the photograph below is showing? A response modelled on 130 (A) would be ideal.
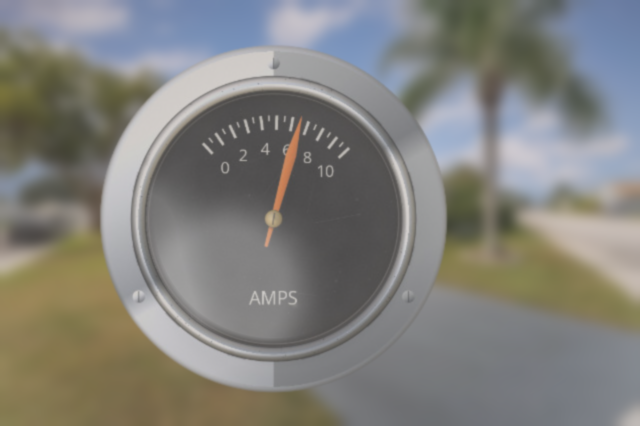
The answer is 6.5 (A)
